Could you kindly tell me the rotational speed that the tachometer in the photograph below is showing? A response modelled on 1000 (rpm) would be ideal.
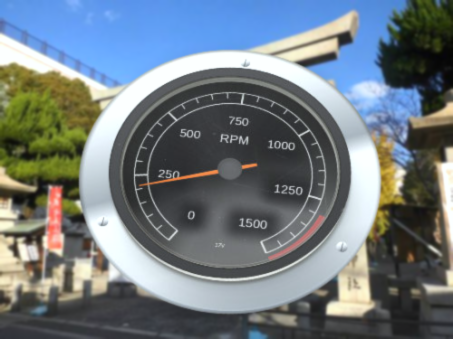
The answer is 200 (rpm)
